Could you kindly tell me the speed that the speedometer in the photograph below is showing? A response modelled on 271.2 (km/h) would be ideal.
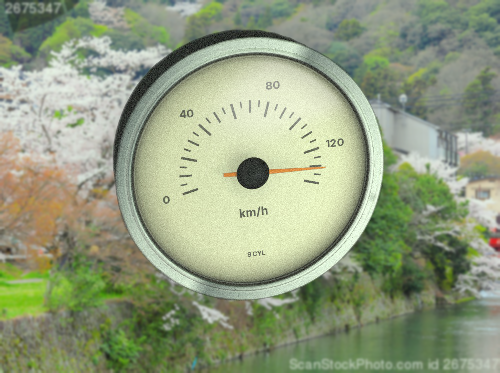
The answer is 130 (km/h)
